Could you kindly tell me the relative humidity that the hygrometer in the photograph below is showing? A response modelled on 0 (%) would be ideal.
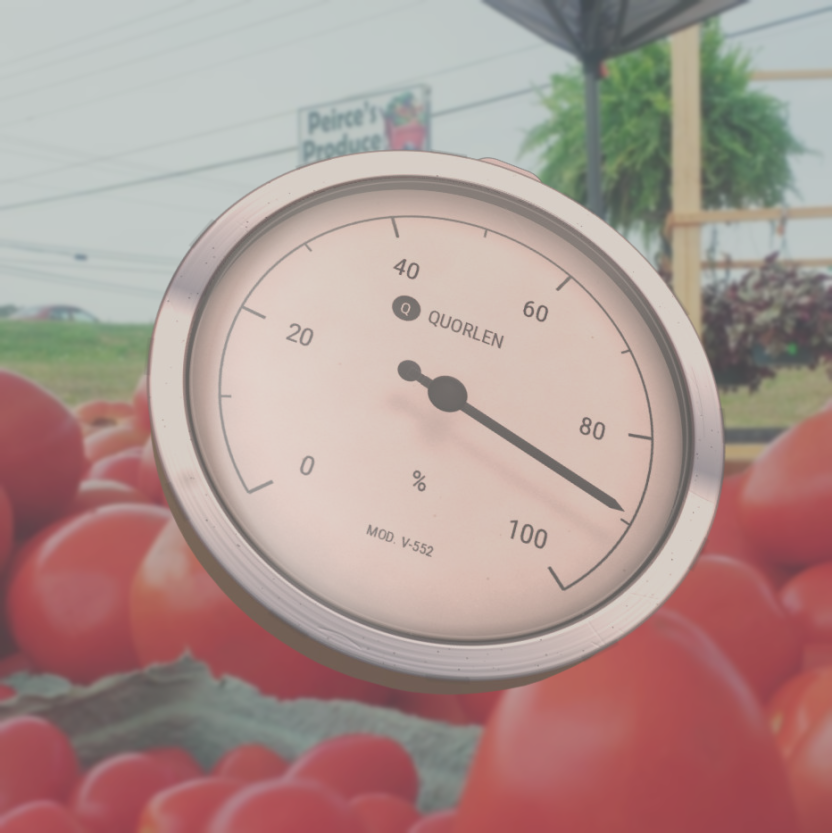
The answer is 90 (%)
